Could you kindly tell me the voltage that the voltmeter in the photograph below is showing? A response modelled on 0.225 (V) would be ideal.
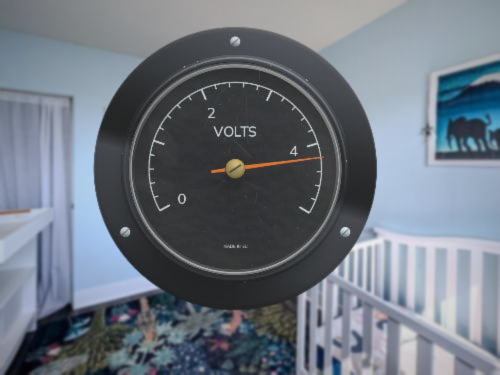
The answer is 4.2 (V)
